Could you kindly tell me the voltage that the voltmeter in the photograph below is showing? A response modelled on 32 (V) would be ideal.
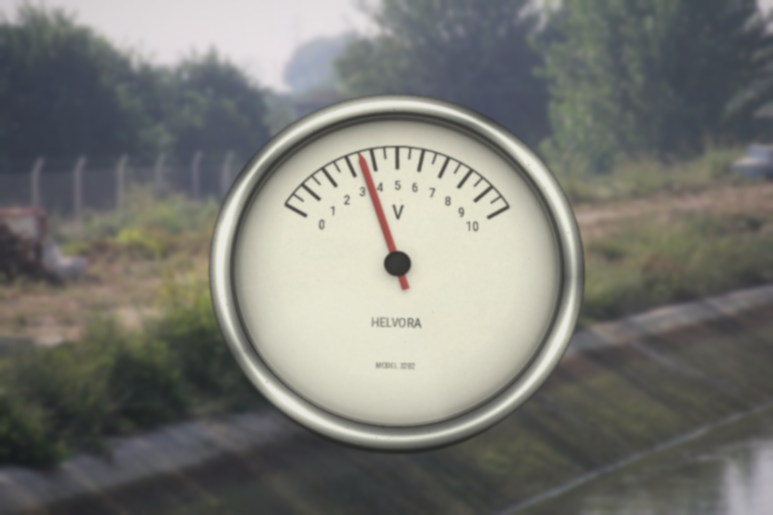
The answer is 3.5 (V)
